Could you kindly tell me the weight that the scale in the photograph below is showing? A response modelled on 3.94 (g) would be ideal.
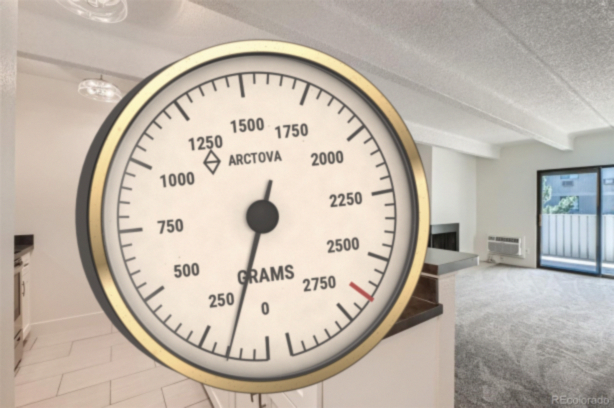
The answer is 150 (g)
